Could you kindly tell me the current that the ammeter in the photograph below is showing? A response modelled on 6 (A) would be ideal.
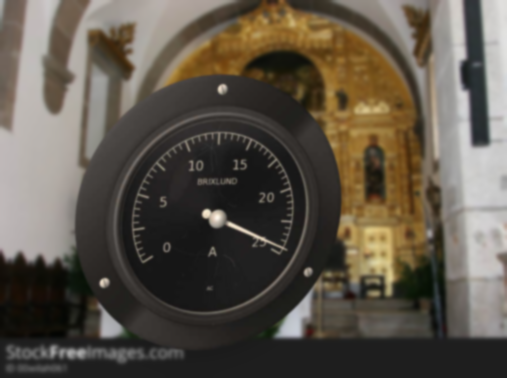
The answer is 24.5 (A)
